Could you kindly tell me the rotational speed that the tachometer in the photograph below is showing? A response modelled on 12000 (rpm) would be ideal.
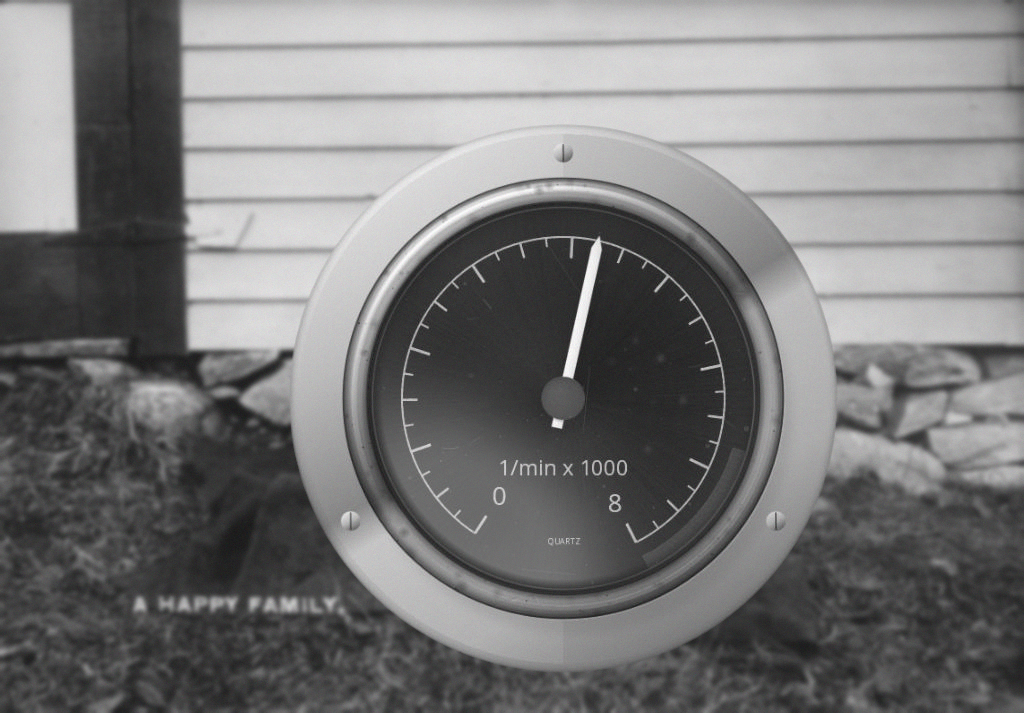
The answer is 4250 (rpm)
